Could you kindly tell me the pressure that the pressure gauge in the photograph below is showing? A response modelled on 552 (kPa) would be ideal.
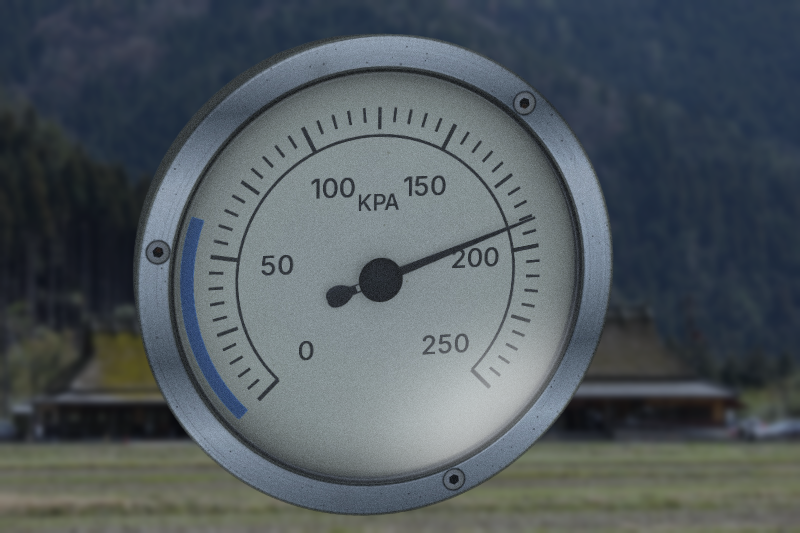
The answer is 190 (kPa)
